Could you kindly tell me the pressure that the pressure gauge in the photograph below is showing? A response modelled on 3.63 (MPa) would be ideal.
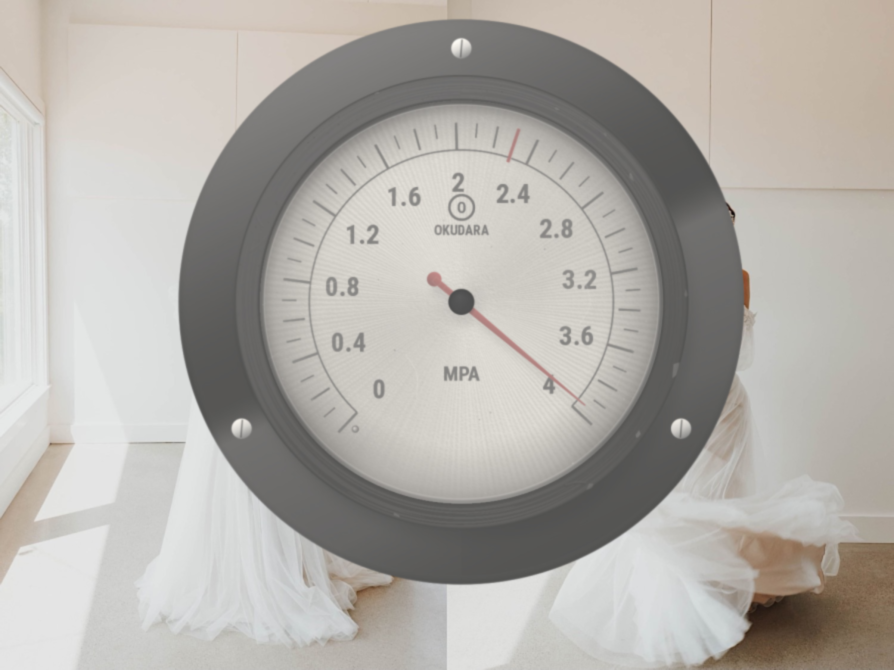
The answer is 3.95 (MPa)
